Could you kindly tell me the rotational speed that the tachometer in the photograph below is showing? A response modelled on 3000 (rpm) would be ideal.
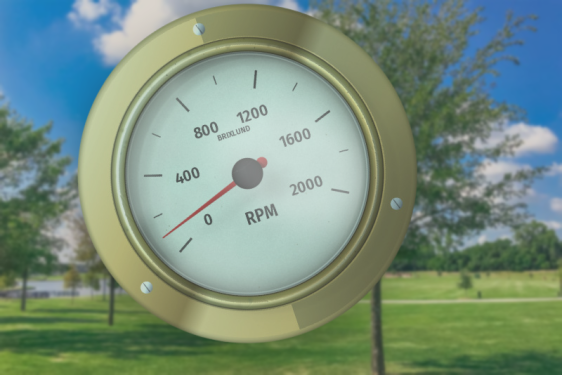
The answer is 100 (rpm)
